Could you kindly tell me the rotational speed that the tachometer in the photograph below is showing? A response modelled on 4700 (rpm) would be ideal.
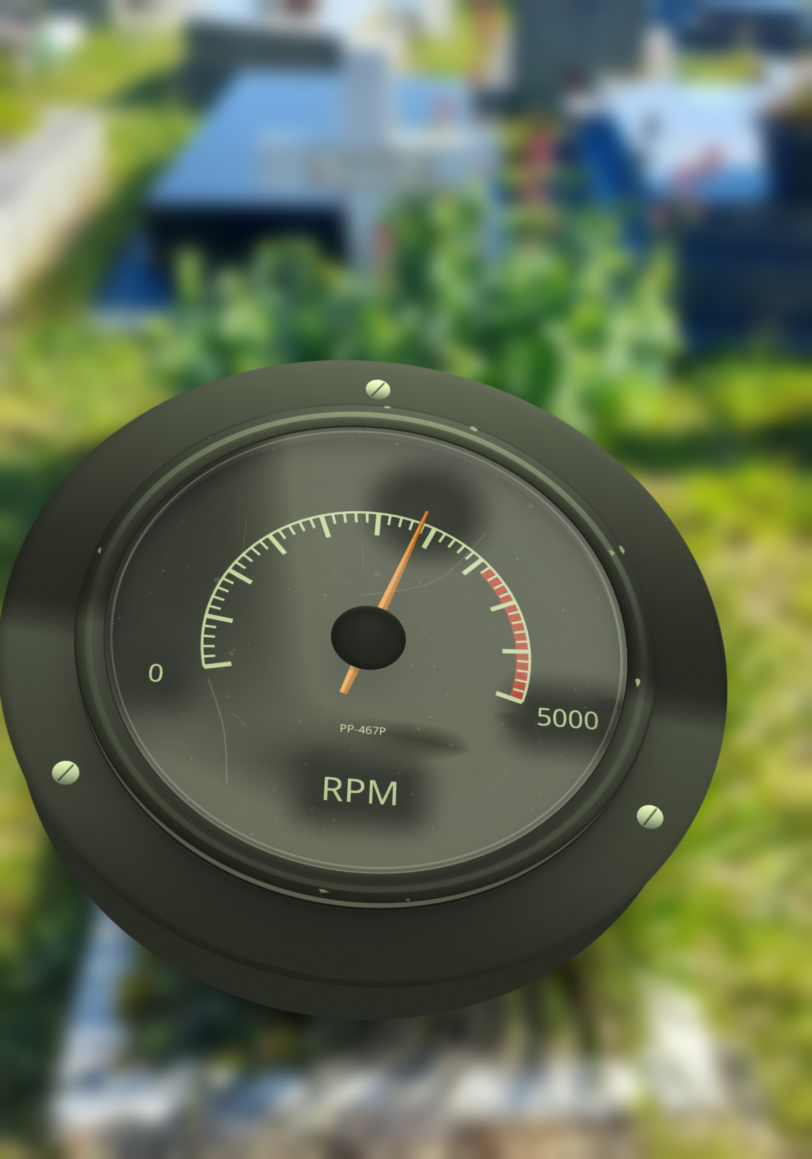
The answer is 2900 (rpm)
